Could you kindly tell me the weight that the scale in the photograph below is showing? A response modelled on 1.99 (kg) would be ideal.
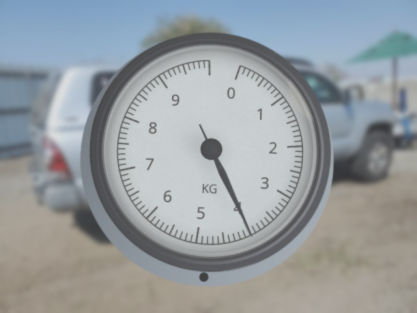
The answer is 4 (kg)
